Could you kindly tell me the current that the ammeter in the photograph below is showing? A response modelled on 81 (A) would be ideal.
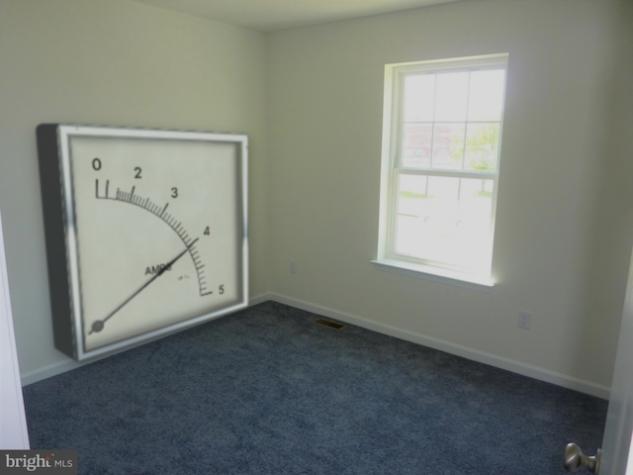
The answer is 4 (A)
